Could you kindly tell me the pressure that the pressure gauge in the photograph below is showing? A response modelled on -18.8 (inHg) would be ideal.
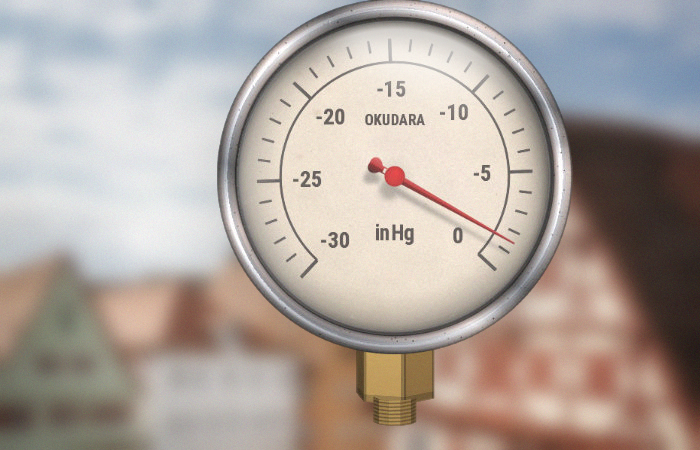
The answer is -1.5 (inHg)
